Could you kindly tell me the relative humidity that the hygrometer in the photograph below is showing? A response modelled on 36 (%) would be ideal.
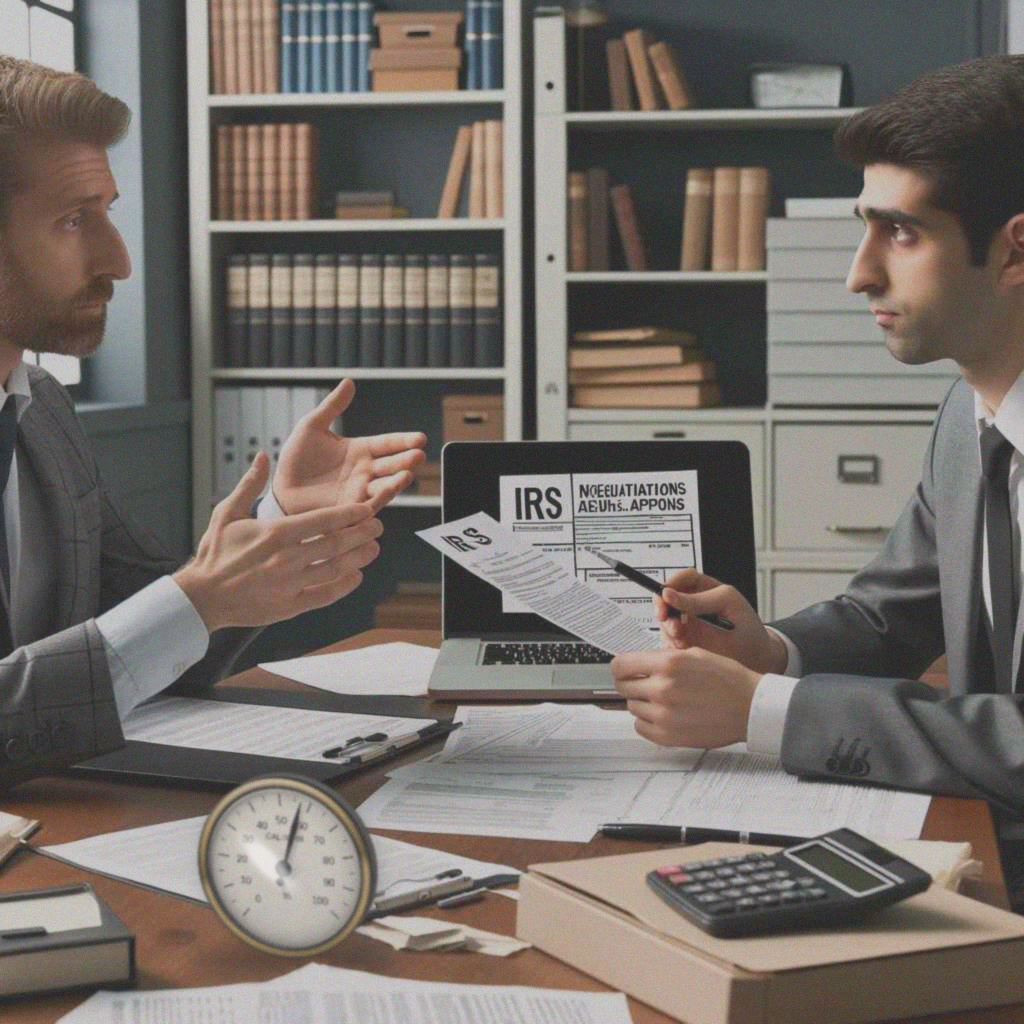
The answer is 57.5 (%)
